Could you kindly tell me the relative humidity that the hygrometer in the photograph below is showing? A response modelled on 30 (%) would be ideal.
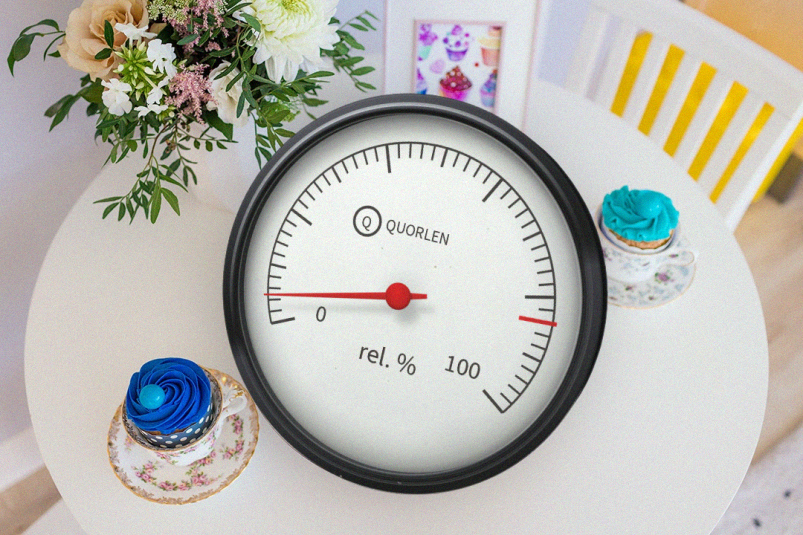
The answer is 5 (%)
